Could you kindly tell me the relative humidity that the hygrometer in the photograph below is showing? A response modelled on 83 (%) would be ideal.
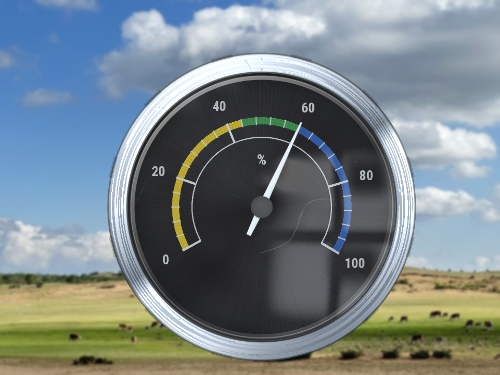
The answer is 60 (%)
